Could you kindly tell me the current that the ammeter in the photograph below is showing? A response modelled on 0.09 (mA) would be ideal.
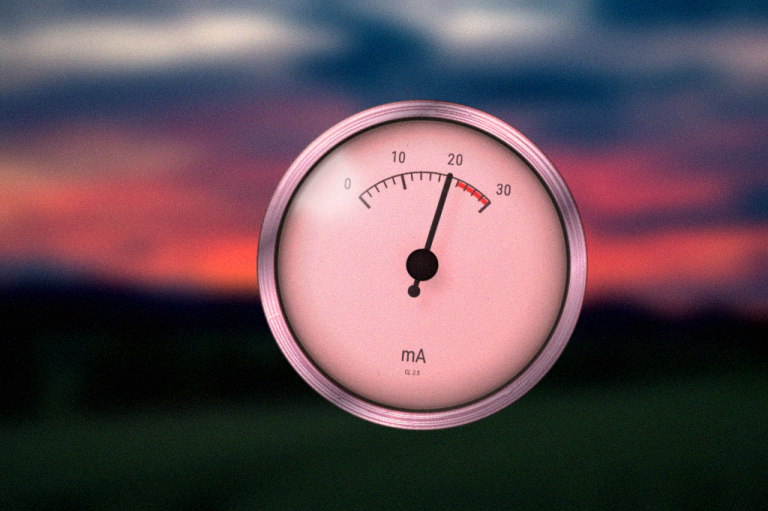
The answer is 20 (mA)
